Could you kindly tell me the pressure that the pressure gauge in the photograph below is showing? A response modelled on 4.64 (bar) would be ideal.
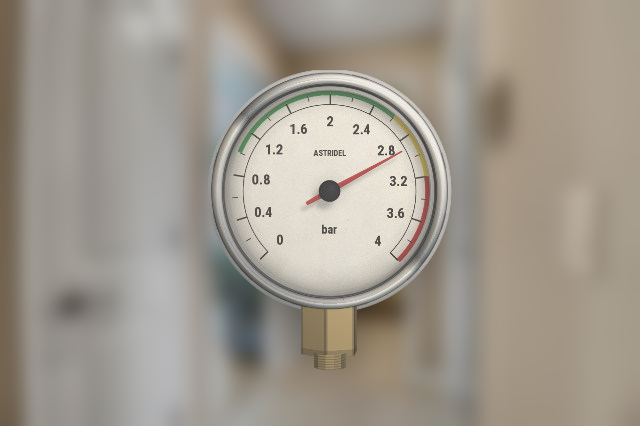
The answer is 2.9 (bar)
